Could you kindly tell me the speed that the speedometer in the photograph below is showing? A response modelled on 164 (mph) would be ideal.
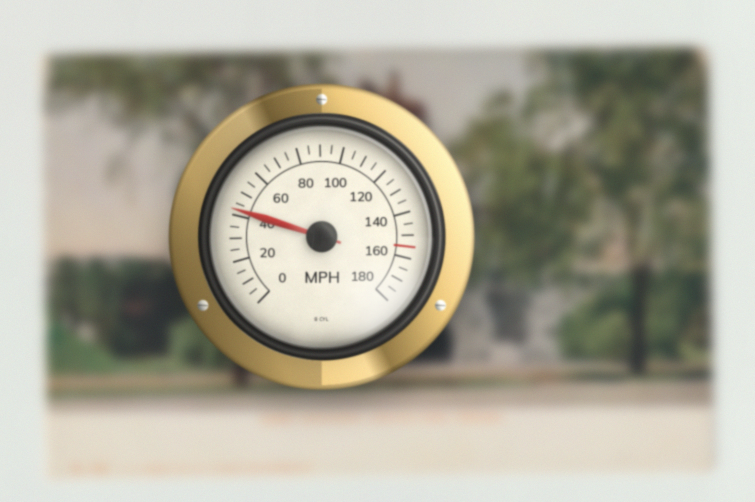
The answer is 42.5 (mph)
